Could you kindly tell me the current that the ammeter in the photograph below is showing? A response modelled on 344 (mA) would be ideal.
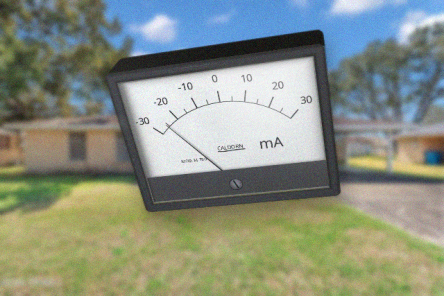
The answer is -25 (mA)
